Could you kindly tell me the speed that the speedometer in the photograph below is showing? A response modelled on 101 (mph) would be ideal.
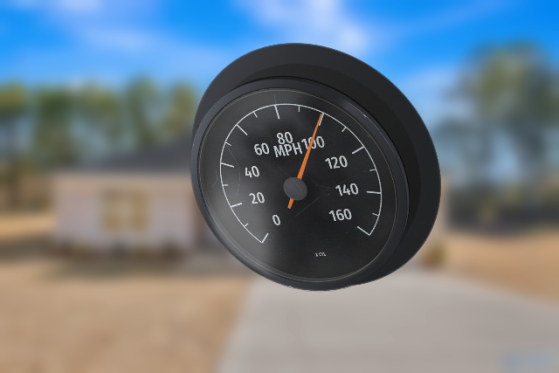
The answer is 100 (mph)
